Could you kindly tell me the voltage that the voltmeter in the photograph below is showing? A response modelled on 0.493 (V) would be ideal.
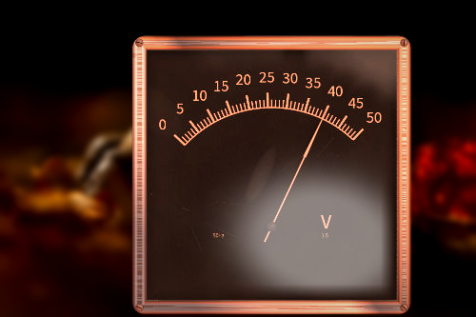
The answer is 40 (V)
